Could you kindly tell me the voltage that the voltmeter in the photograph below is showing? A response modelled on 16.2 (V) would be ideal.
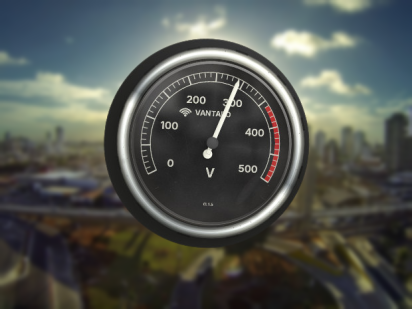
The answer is 290 (V)
